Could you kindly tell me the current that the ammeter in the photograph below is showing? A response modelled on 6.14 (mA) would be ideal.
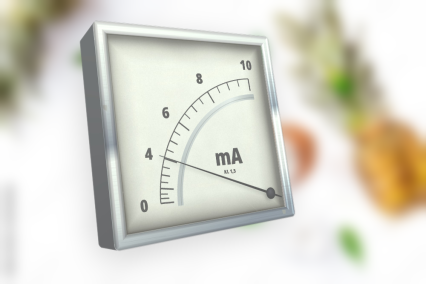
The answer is 4 (mA)
